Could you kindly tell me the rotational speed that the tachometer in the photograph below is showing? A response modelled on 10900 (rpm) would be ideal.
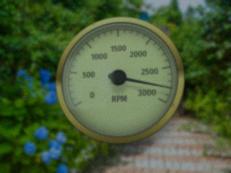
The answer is 2800 (rpm)
